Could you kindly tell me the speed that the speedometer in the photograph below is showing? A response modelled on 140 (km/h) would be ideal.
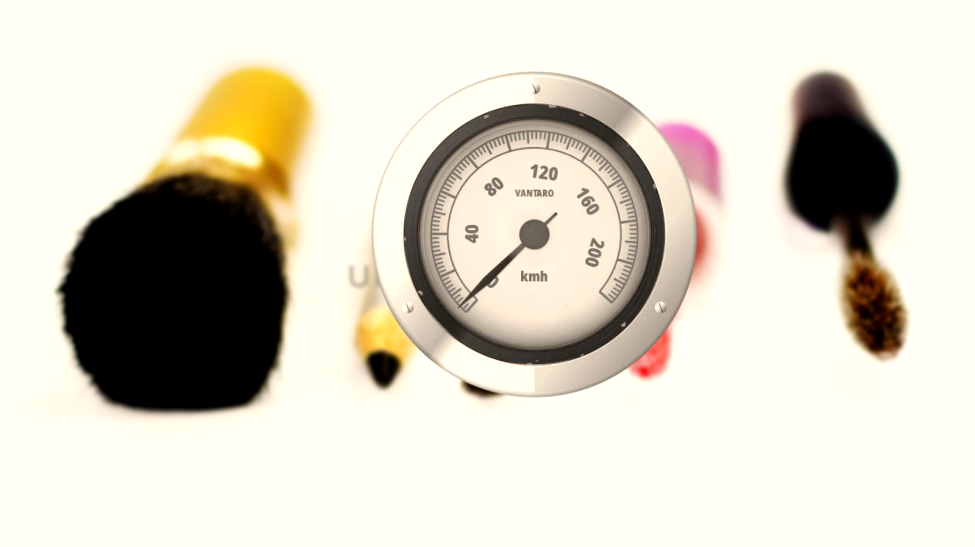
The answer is 4 (km/h)
